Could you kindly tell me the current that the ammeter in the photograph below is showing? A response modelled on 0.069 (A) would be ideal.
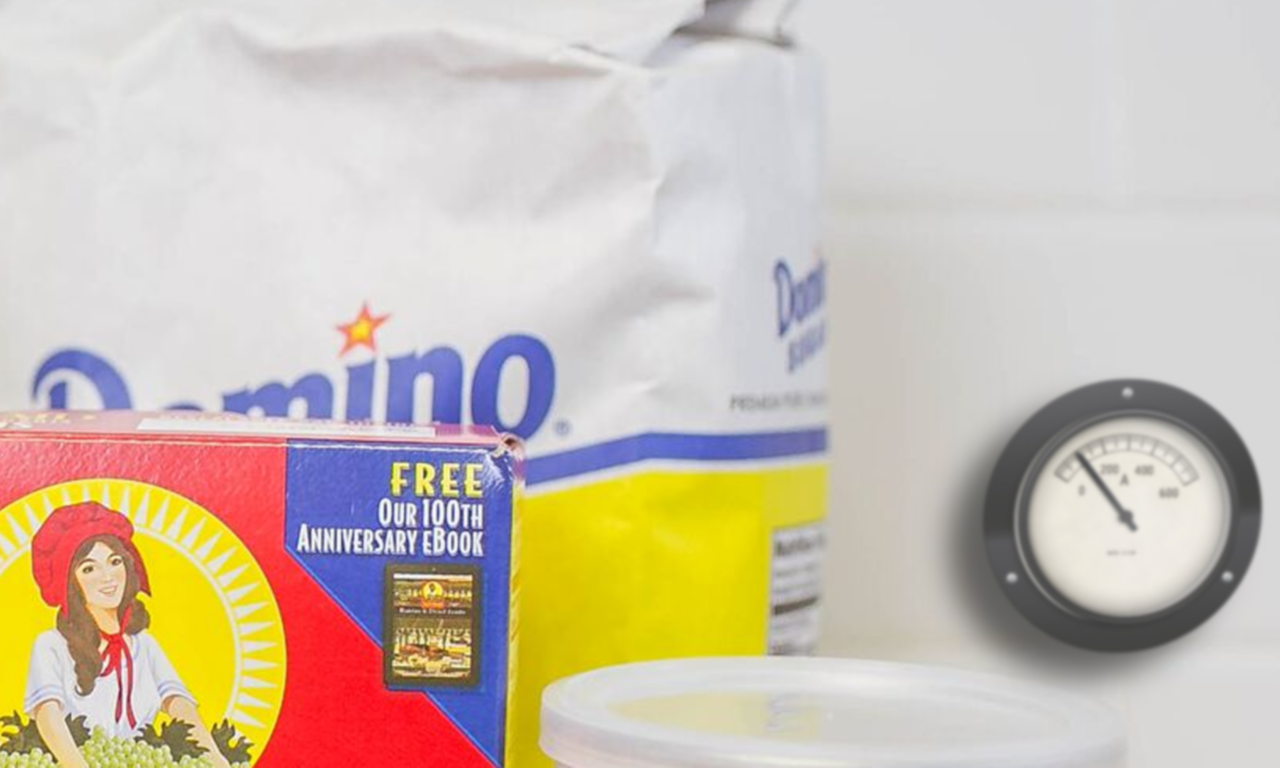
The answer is 100 (A)
